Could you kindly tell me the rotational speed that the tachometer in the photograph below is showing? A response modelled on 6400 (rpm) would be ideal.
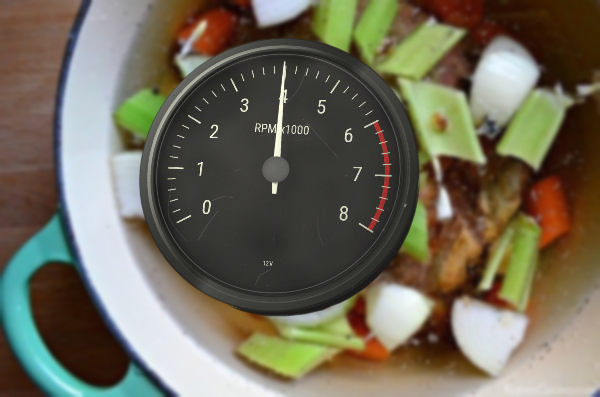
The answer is 4000 (rpm)
